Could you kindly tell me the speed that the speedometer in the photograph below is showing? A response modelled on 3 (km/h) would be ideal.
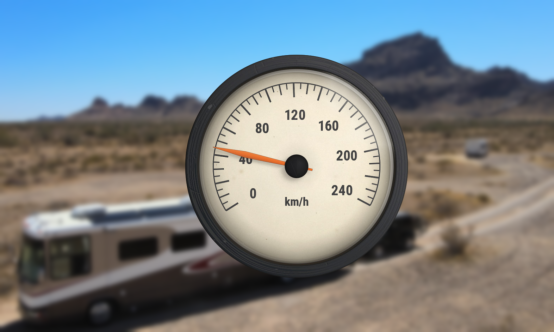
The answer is 45 (km/h)
